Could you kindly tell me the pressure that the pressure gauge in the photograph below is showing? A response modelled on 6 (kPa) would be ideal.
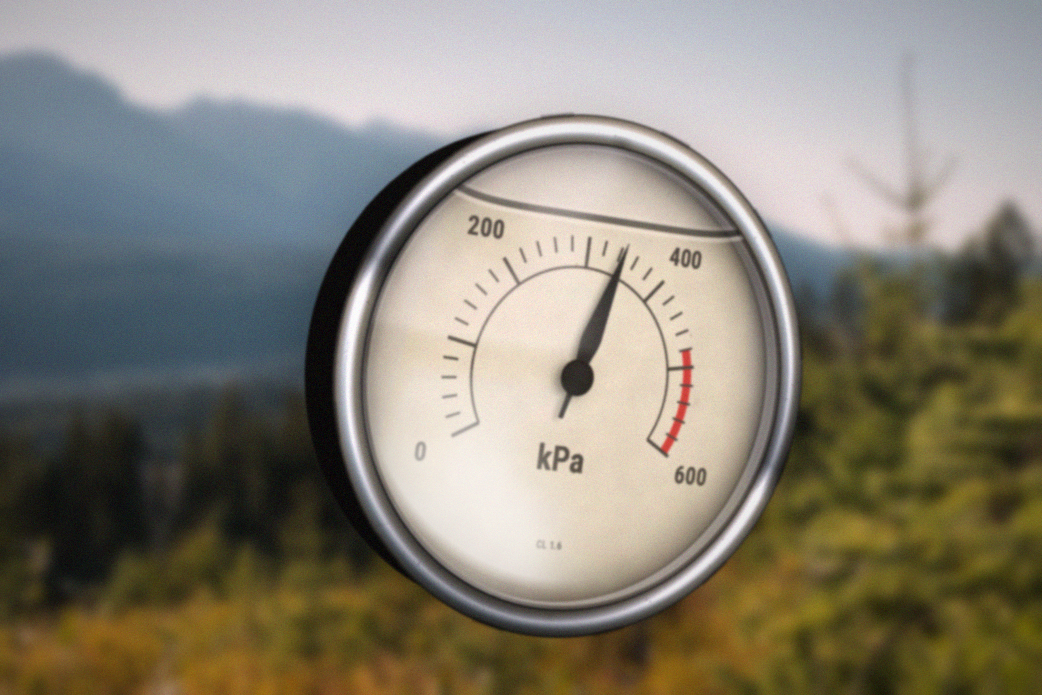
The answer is 340 (kPa)
